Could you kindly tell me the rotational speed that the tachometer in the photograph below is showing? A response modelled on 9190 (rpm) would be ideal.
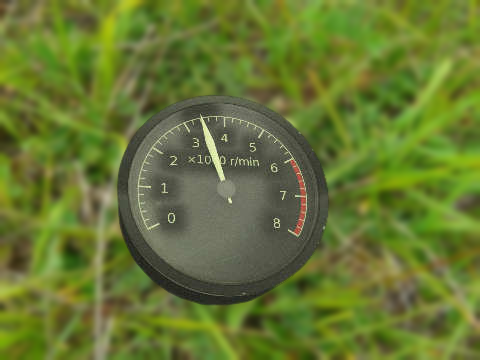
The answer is 3400 (rpm)
